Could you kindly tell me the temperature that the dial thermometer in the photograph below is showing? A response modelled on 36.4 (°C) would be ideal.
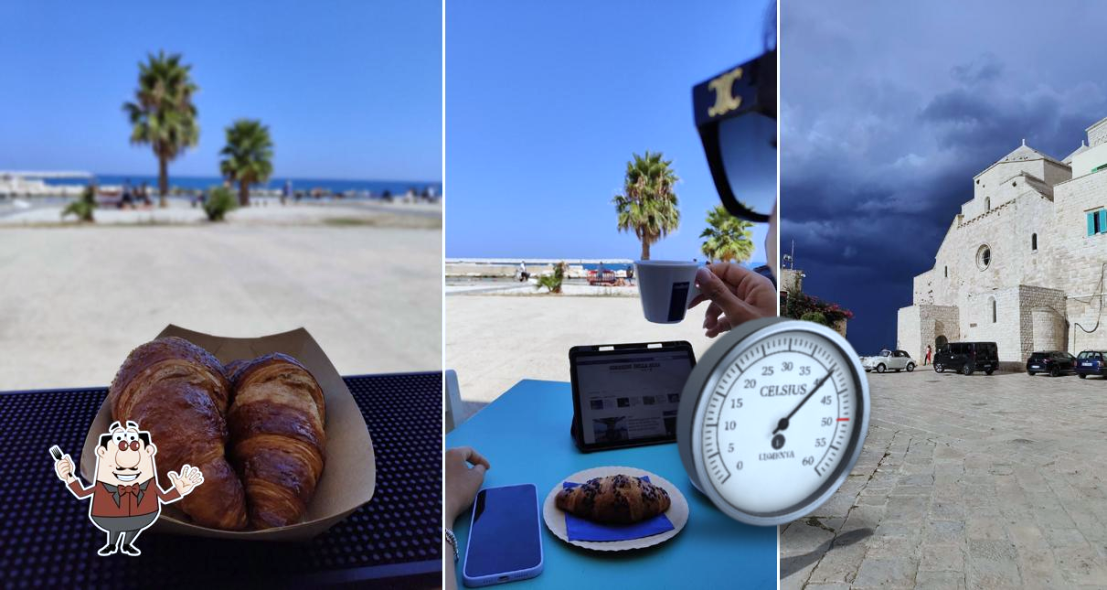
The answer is 40 (°C)
